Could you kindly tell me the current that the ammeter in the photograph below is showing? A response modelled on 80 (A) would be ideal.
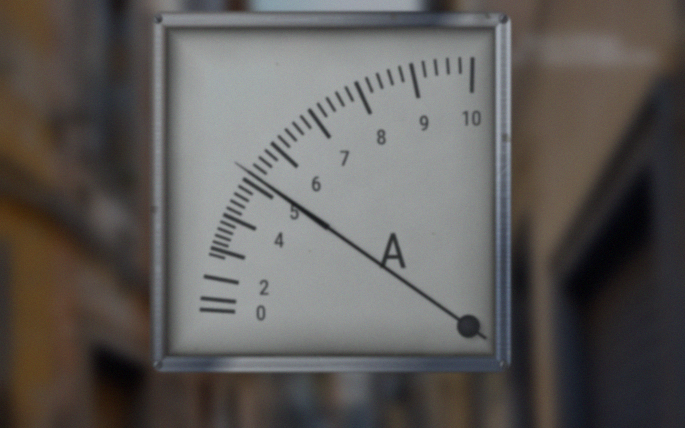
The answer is 5.2 (A)
